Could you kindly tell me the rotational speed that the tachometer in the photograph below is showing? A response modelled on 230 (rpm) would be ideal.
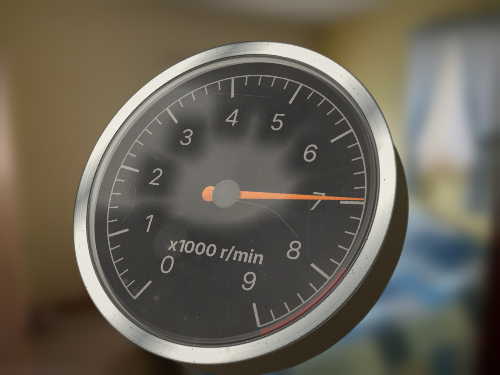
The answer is 7000 (rpm)
